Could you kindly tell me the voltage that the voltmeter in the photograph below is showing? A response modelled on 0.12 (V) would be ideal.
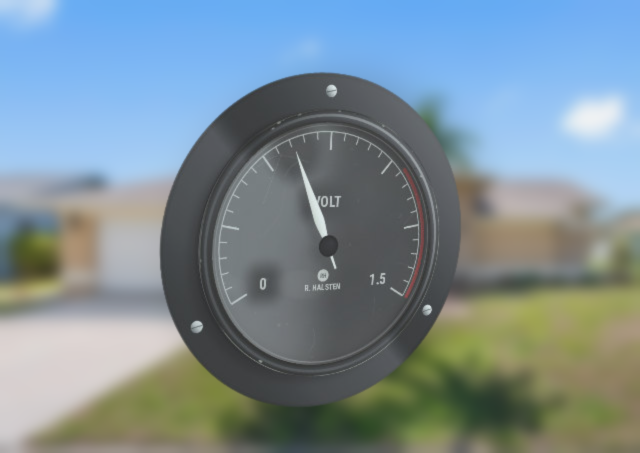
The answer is 0.6 (V)
